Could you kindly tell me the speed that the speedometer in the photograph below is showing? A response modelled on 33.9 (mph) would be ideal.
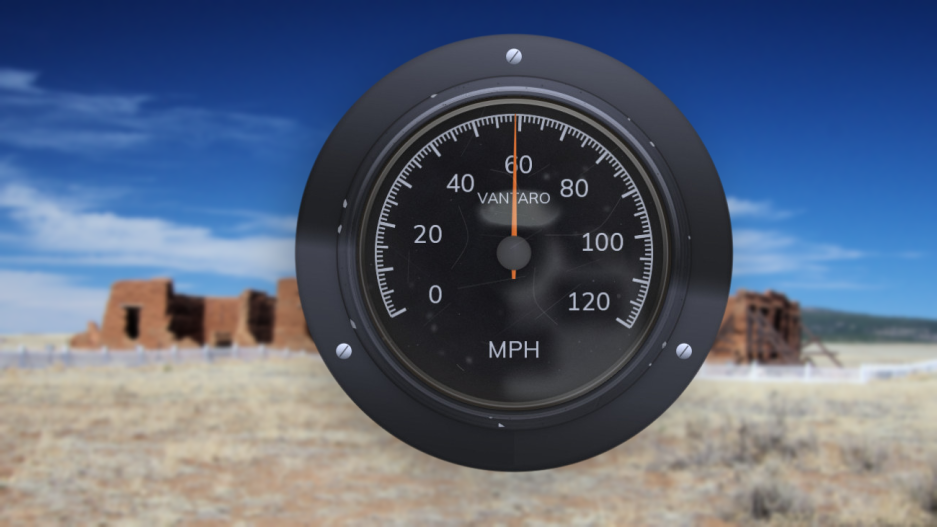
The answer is 59 (mph)
